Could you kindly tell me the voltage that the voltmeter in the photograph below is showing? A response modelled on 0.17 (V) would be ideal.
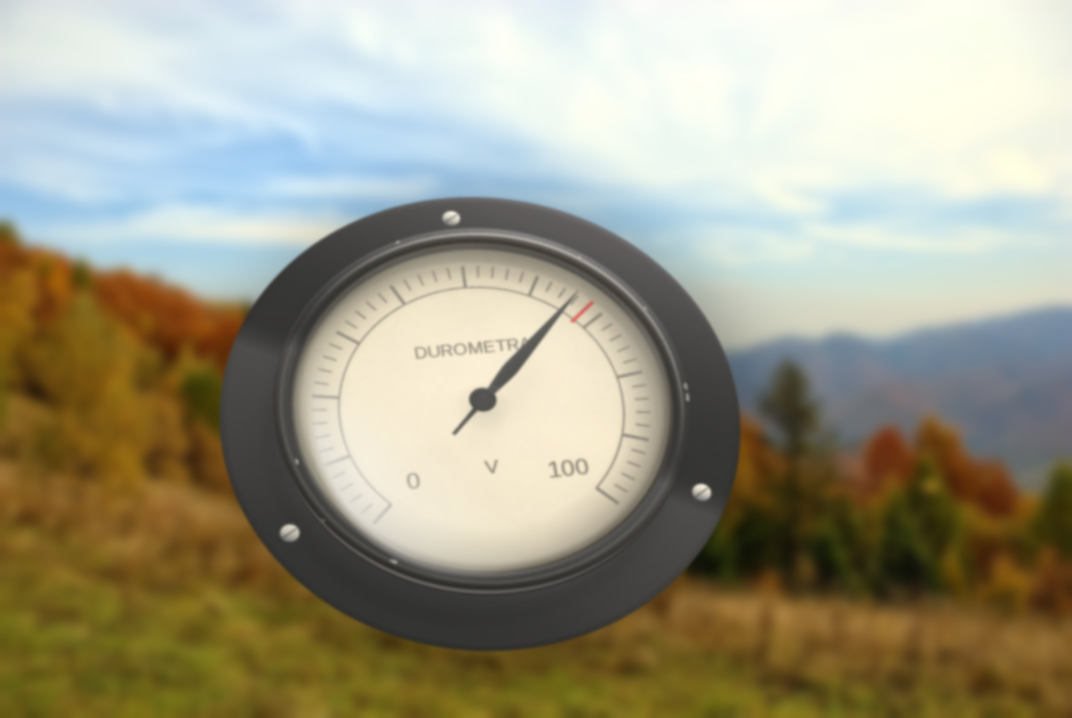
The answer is 66 (V)
